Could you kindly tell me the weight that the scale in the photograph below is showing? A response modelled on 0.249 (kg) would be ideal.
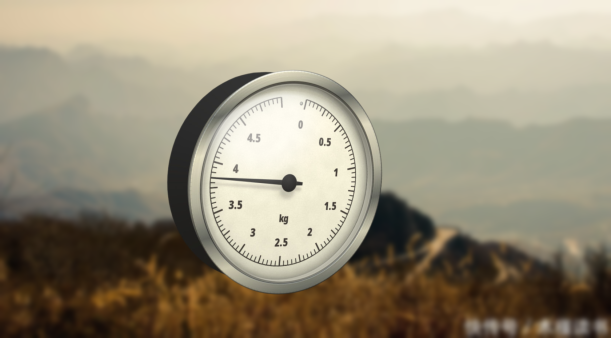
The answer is 3.85 (kg)
